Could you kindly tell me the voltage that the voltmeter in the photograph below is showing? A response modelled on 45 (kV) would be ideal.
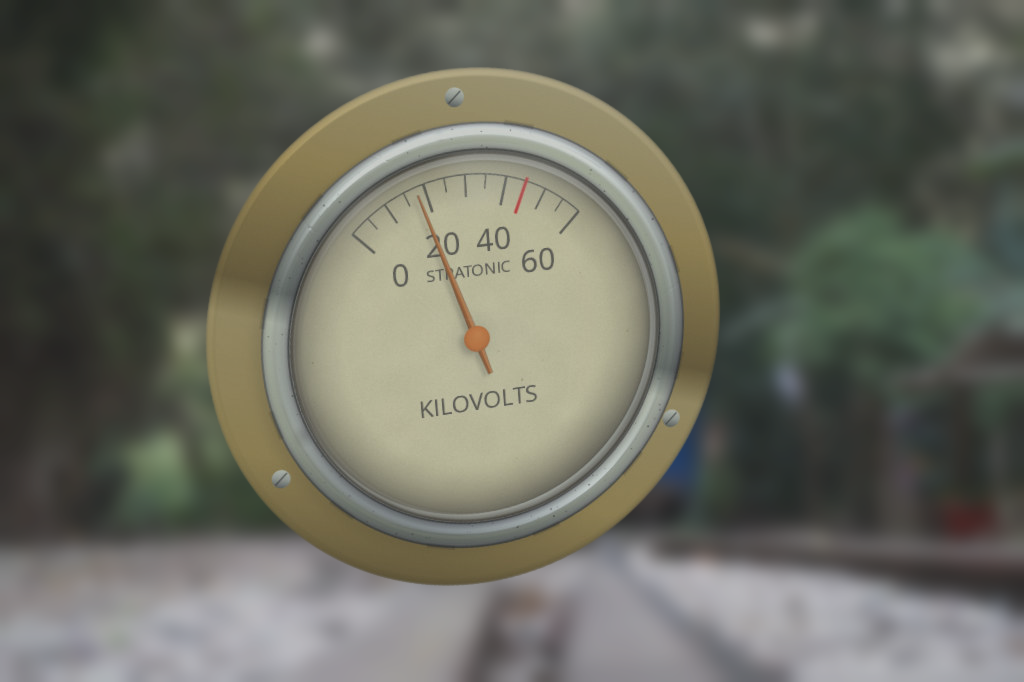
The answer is 17.5 (kV)
